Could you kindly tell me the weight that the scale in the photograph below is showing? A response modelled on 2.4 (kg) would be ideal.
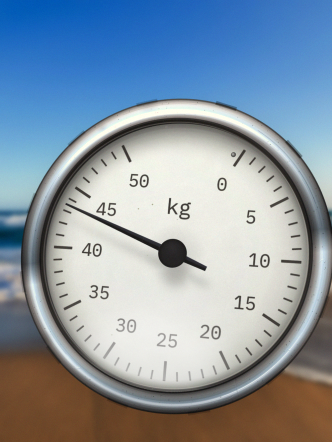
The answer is 43.5 (kg)
